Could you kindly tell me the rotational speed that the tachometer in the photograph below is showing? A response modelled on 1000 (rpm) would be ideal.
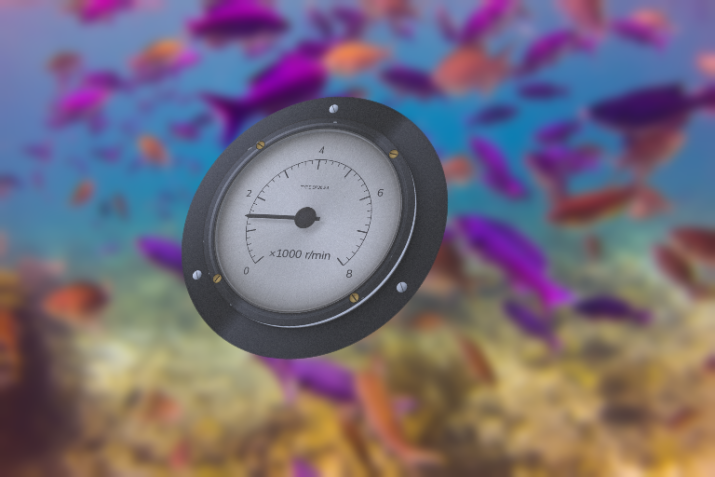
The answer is 1400 (rpm)
